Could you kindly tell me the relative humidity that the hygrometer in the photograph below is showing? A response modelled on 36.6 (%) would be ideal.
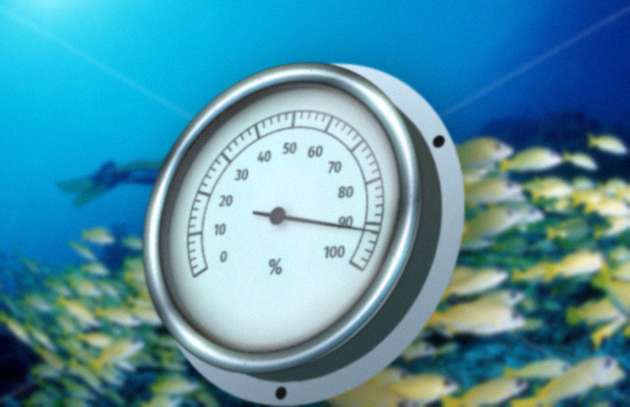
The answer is 92 (%)
